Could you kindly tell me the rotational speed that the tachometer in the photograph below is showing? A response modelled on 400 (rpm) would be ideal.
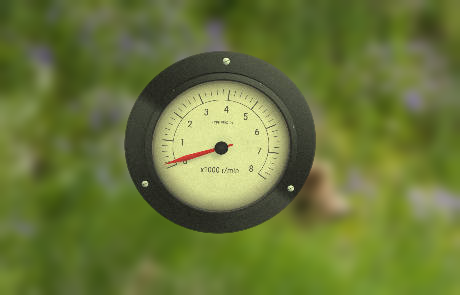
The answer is 200 (rpm)
